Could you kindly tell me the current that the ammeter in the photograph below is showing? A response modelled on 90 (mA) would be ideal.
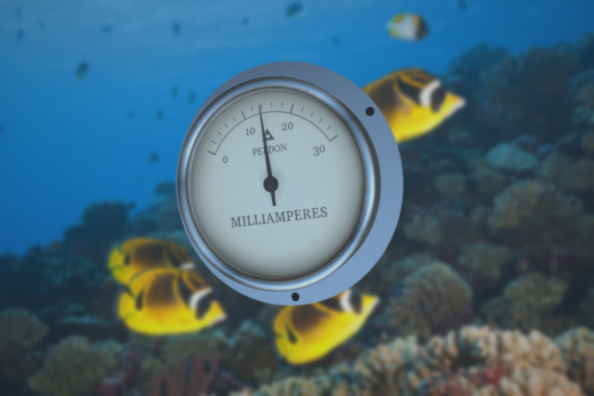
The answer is 14 (mA)
